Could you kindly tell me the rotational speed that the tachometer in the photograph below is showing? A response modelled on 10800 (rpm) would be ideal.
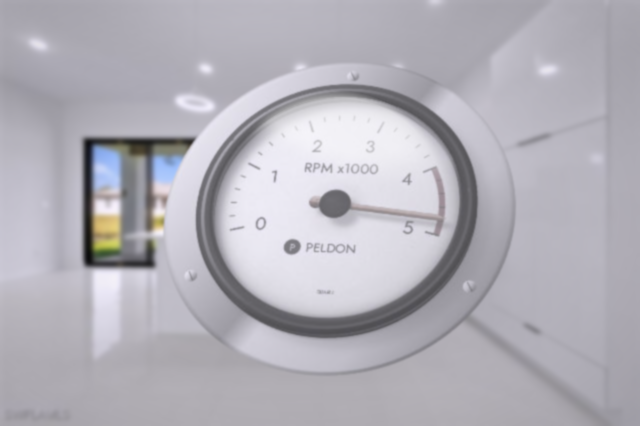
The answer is 4800 (rpm)
